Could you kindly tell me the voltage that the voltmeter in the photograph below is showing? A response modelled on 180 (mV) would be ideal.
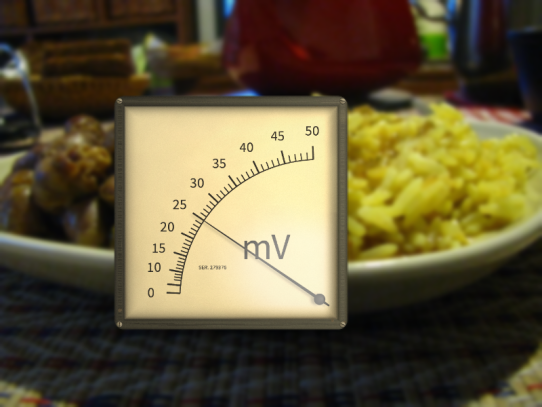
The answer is 25 (mV)
